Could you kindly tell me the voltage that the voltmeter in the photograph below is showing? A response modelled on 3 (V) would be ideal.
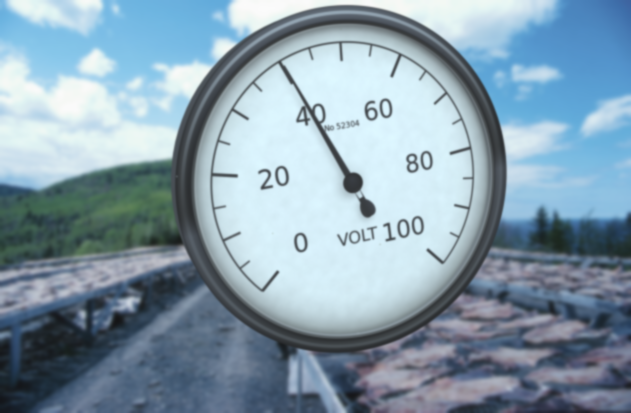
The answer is 40 (V)
